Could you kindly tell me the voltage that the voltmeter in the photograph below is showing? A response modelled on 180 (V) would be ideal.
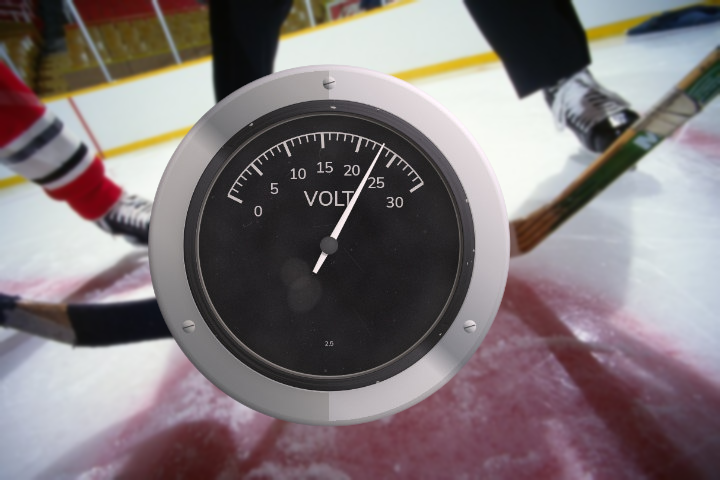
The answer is 23 (V)
